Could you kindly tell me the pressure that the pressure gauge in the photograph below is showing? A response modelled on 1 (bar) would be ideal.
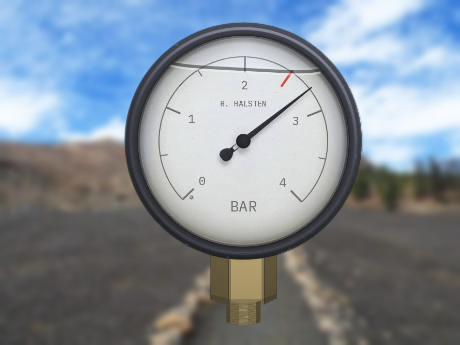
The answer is 2.75 (bar)
